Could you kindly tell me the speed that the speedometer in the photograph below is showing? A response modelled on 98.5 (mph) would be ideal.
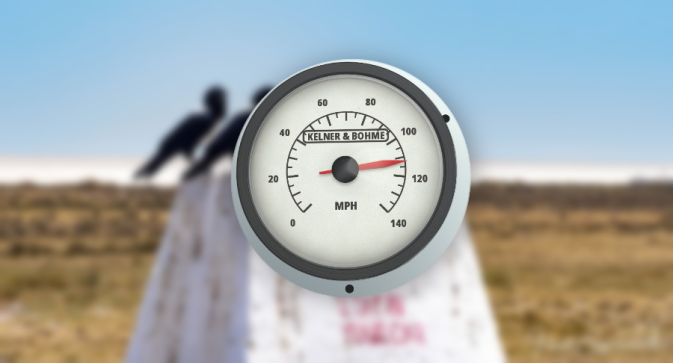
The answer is 112.5 (mph)
